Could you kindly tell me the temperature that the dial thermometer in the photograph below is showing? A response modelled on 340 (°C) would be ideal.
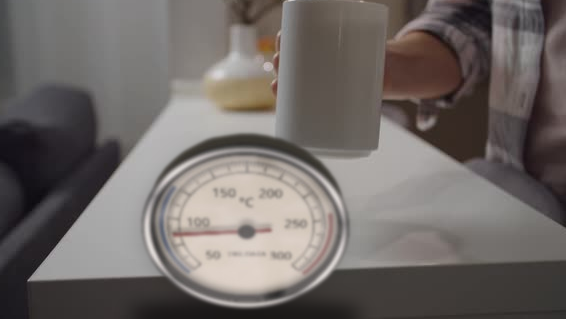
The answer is 87.5 (°C)
